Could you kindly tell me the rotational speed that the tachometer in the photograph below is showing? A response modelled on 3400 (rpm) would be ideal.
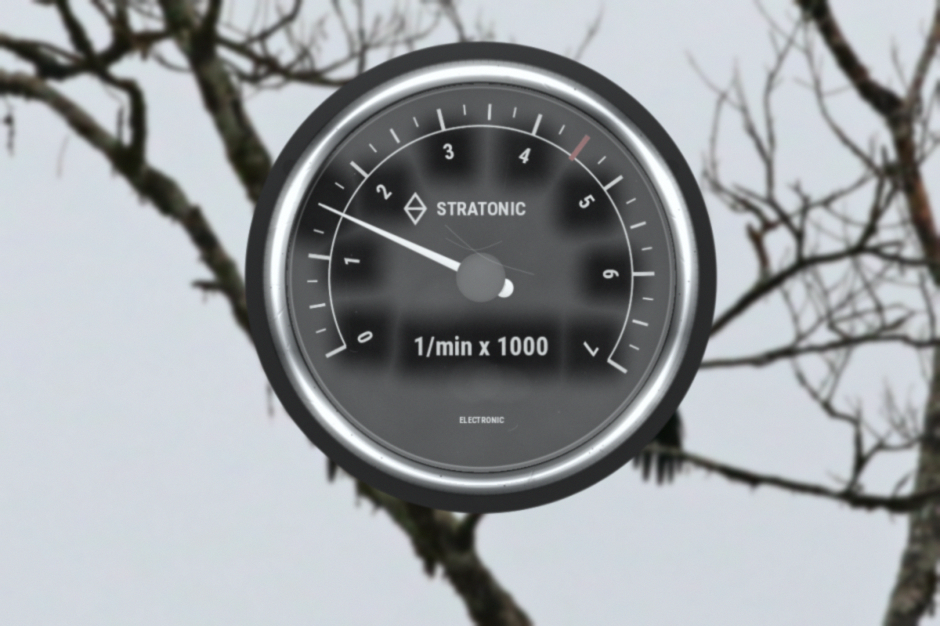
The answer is 1500 (rpm)
